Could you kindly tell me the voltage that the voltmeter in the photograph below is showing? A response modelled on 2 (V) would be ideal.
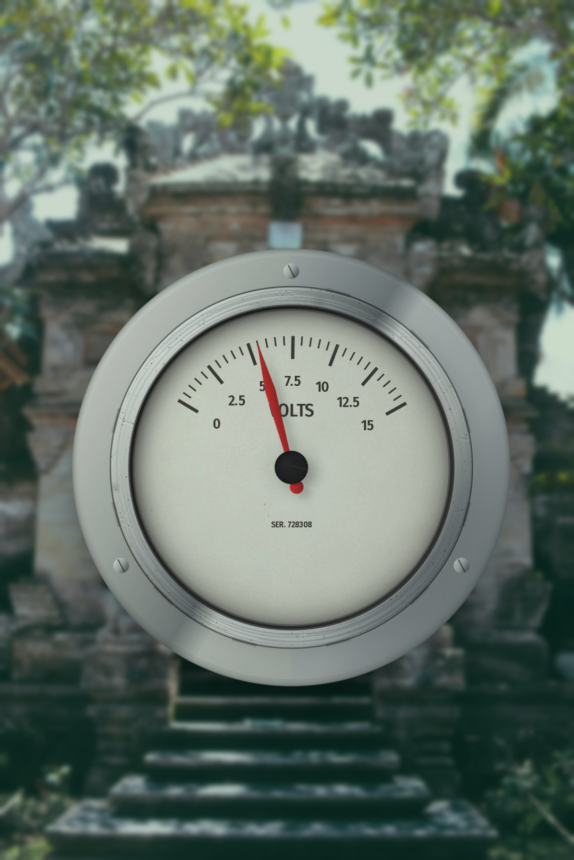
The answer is 5.5 (V)
